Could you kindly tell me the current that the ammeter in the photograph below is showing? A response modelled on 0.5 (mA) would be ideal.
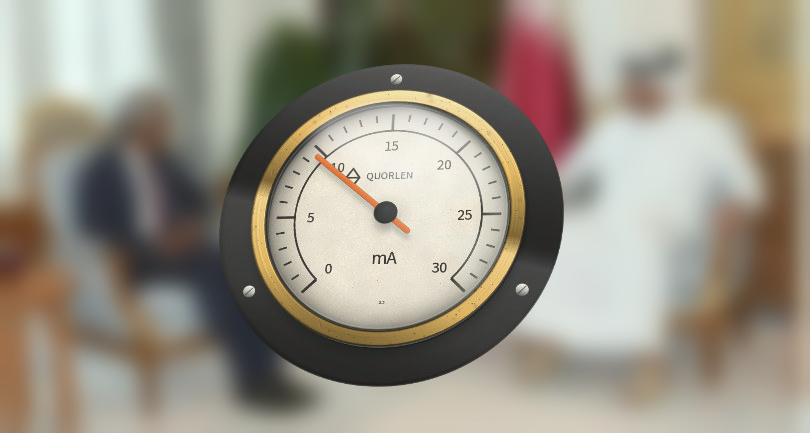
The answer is 9.5 (mA)
